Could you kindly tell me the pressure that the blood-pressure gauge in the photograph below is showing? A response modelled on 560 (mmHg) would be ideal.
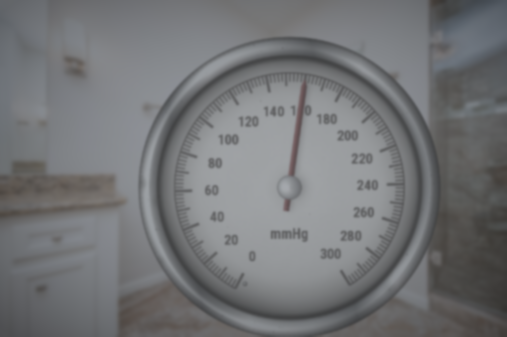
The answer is 160 (mmHg)
